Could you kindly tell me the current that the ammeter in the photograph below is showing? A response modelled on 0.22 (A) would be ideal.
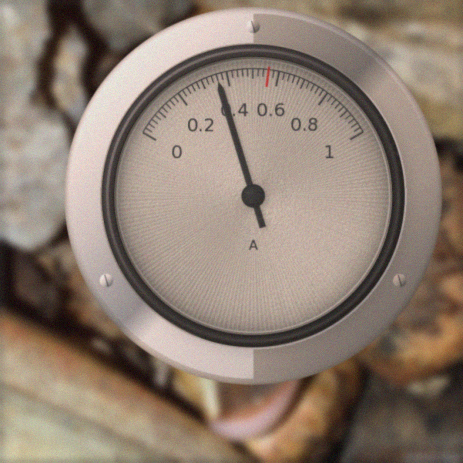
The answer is 0.36 (A)
